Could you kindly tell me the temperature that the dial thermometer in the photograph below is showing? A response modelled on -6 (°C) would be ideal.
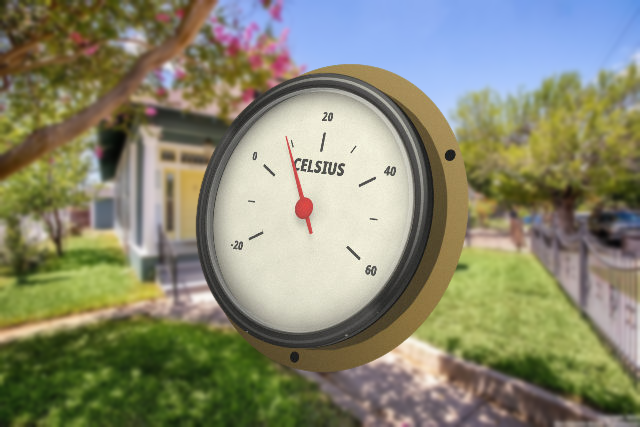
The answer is 10 (°C)
